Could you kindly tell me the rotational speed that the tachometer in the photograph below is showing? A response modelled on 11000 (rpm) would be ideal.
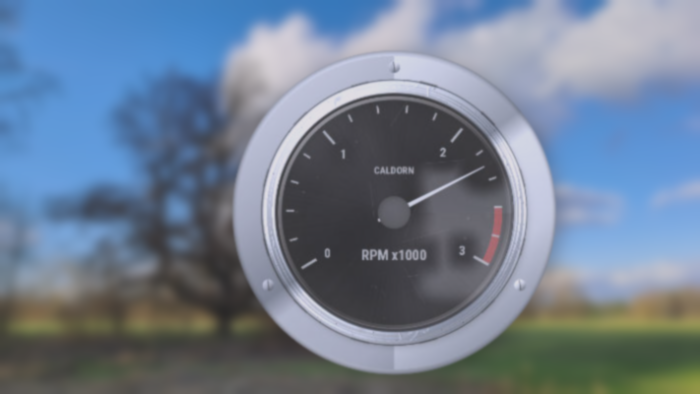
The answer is 2300 (rpm)
